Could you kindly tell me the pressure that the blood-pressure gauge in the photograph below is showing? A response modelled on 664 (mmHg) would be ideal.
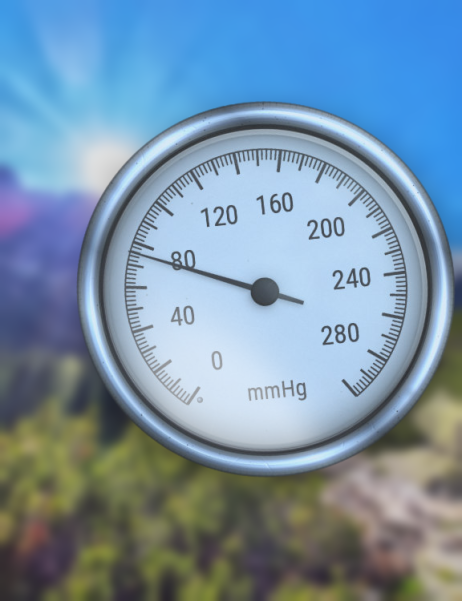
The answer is 76 (mmHg)
